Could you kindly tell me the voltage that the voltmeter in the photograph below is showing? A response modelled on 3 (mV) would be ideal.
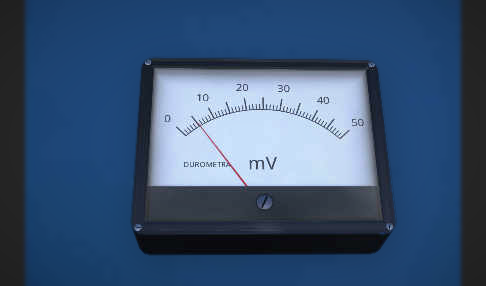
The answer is 5 (mV)
